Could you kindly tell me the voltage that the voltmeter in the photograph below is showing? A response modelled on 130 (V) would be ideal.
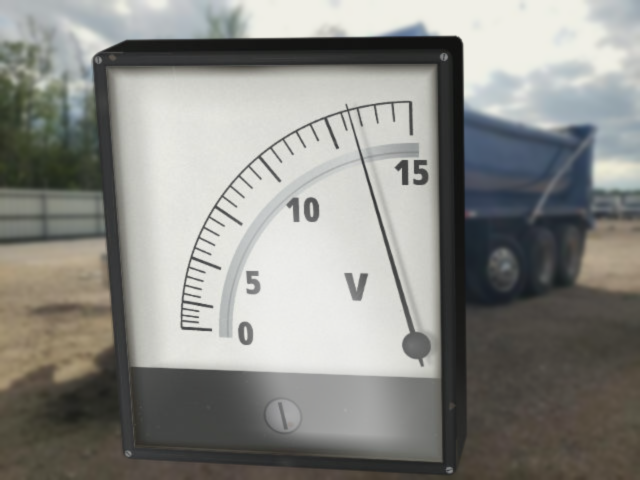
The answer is 13.25 (V)
